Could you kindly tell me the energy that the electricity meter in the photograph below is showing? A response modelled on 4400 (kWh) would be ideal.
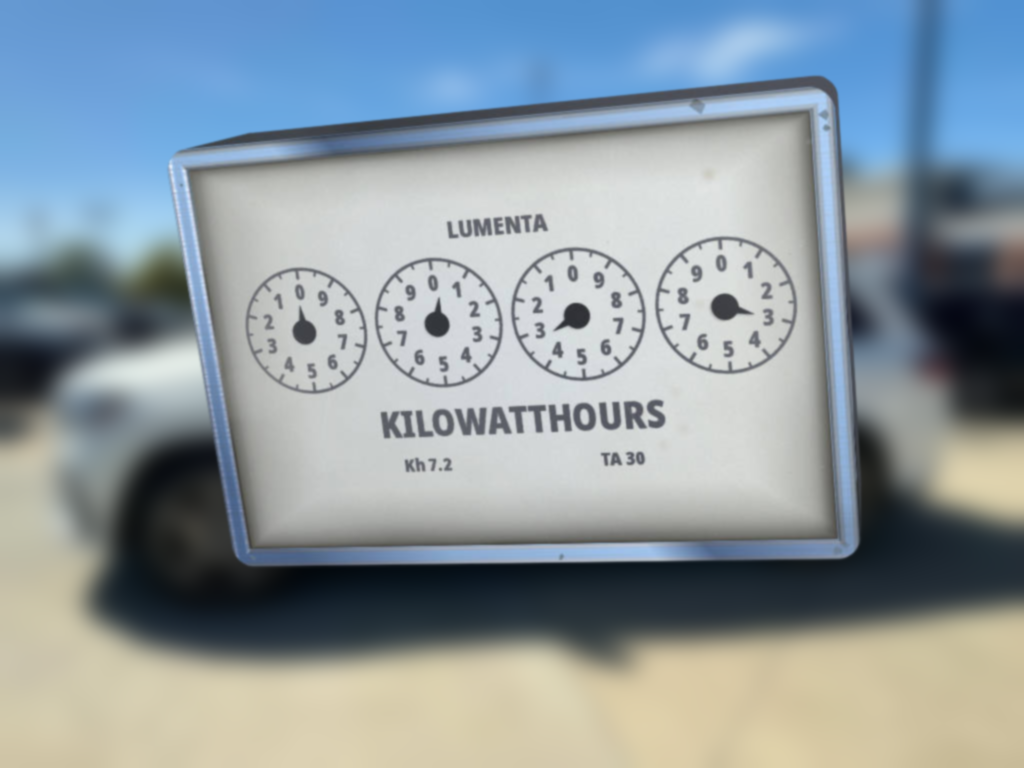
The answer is 33 (kWh)
